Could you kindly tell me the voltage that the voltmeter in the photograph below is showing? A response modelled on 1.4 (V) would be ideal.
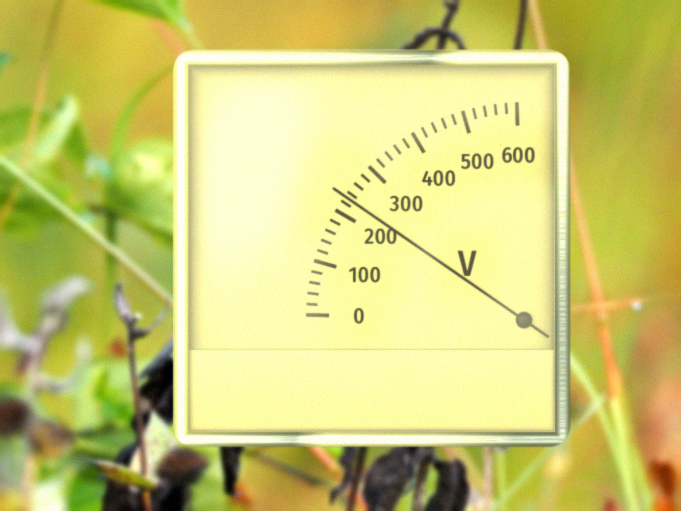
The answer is 230 (V)
